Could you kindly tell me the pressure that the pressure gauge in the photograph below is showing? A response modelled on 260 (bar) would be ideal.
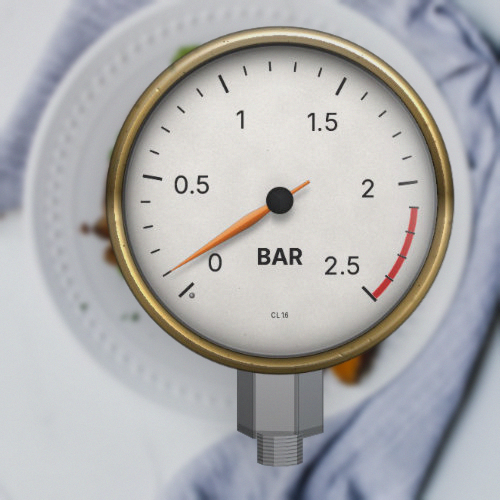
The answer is 0.1 (bar)
